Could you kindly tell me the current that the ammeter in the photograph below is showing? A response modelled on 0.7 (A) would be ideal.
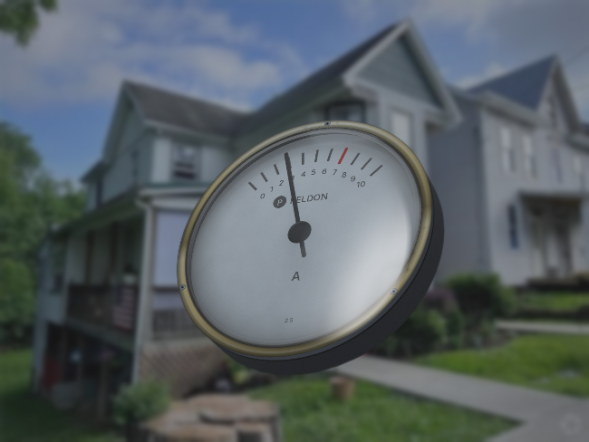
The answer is 3 (A)
